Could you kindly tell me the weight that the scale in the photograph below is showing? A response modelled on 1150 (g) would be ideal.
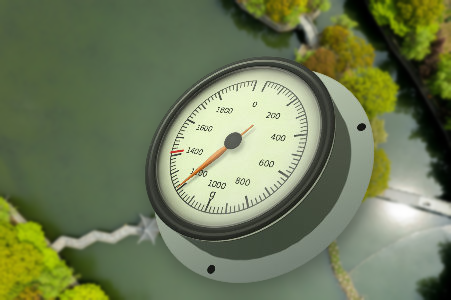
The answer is 1200 (g)
